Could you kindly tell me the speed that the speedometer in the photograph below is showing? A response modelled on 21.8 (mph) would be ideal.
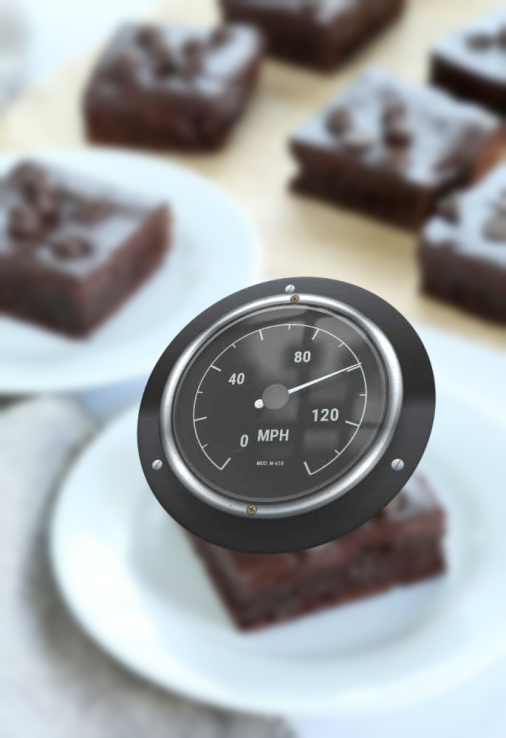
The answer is 100 (mph)
